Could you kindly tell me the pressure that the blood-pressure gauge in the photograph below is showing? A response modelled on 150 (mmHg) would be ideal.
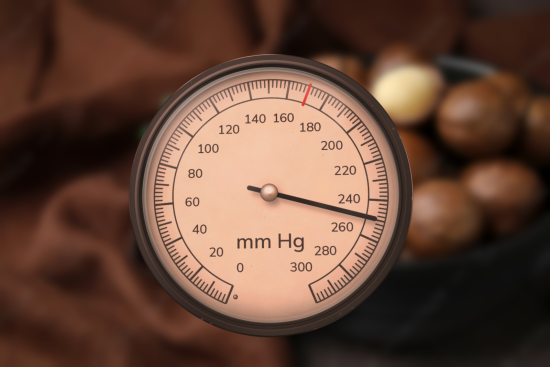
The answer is 250 (mmHg)
